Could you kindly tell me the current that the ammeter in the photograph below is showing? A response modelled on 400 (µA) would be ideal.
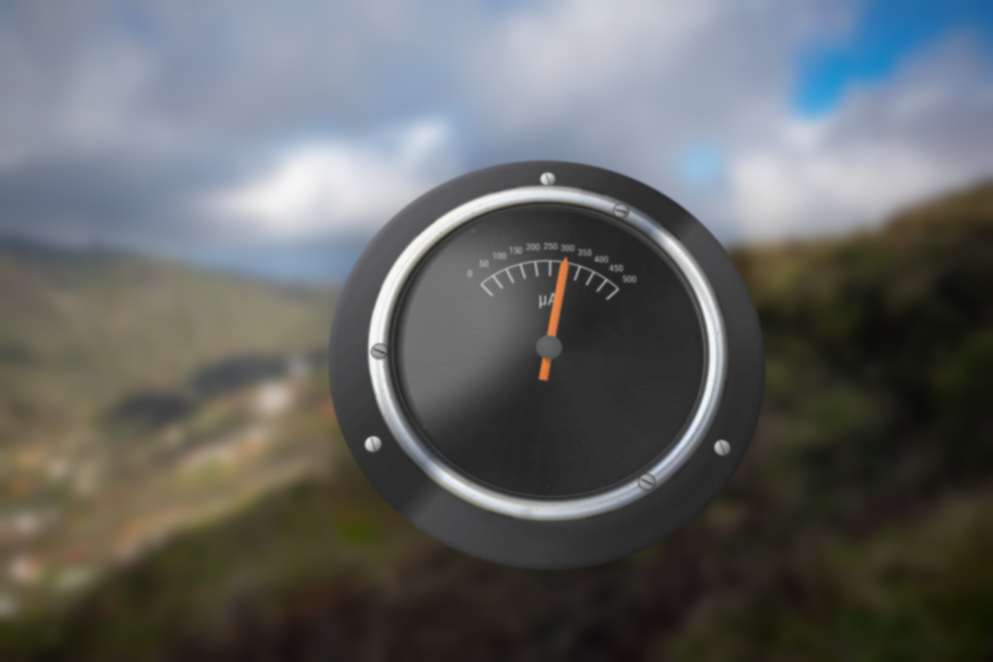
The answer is 300 (µA)
